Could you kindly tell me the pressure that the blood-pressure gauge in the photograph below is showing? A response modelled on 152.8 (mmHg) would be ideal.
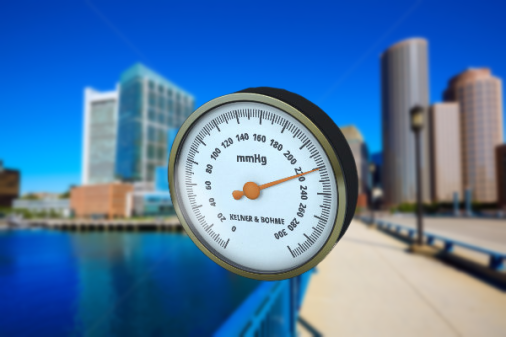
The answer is 220 (mmHg)
